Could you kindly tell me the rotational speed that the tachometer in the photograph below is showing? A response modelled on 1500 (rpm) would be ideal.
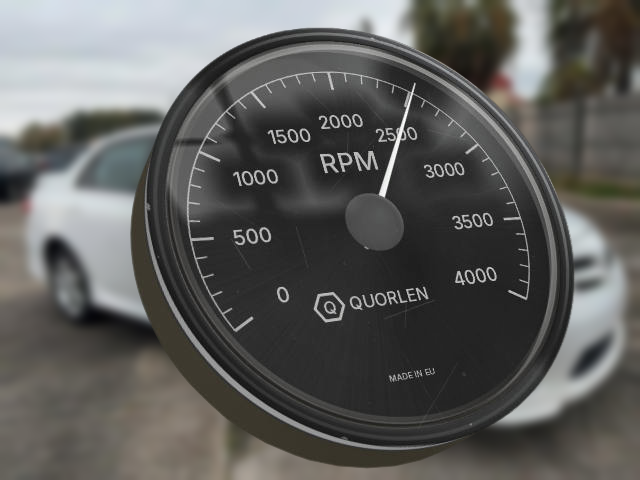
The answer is 2500 (rpm)
